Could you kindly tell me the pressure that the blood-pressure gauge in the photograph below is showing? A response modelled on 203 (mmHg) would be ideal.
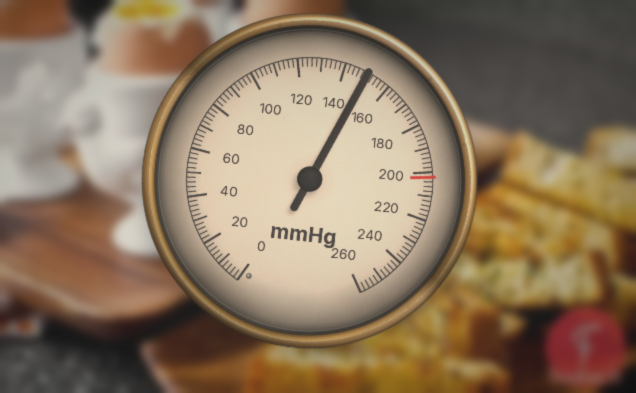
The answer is 150 (mmHg)
